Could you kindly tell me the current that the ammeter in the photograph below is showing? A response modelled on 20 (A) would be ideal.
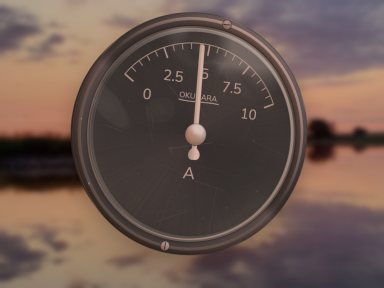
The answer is 4.5 (A)
